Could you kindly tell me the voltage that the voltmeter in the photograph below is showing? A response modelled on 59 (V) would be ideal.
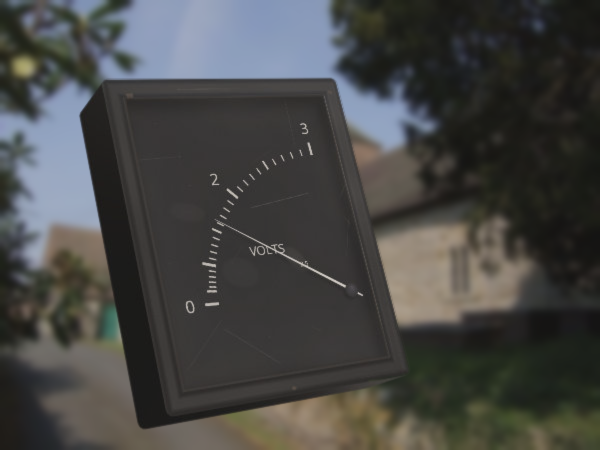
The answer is 1.6 (V)
